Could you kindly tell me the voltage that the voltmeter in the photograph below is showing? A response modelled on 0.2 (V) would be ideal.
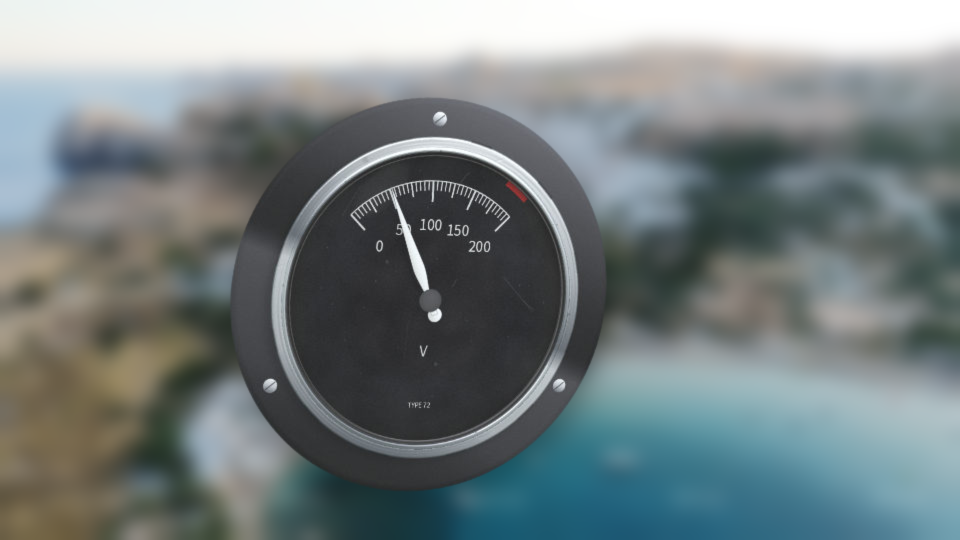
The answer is 50 (V)
